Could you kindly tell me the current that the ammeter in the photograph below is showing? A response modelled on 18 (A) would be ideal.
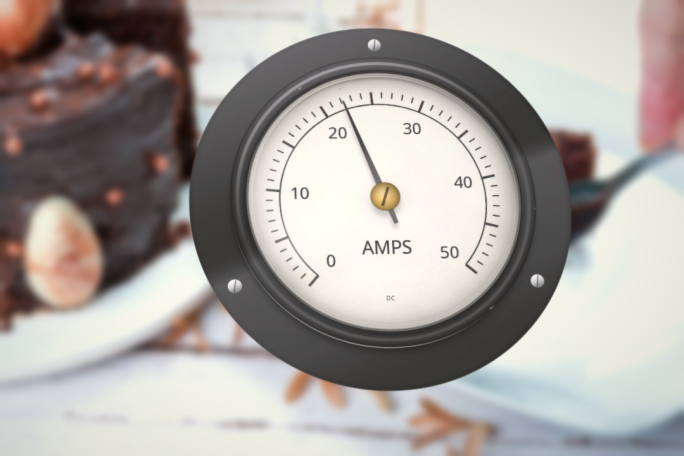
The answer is 22 (A)
